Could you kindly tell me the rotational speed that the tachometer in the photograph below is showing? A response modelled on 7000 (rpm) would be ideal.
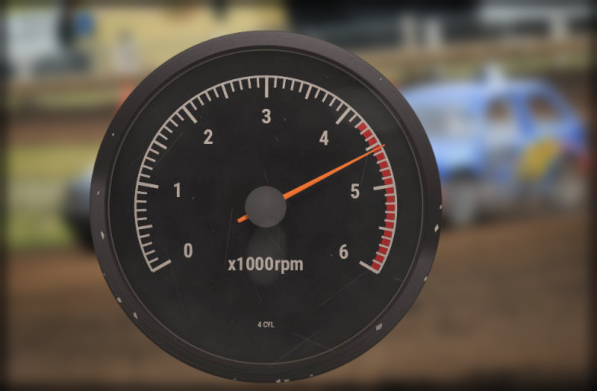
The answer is 4550 (rpm)
